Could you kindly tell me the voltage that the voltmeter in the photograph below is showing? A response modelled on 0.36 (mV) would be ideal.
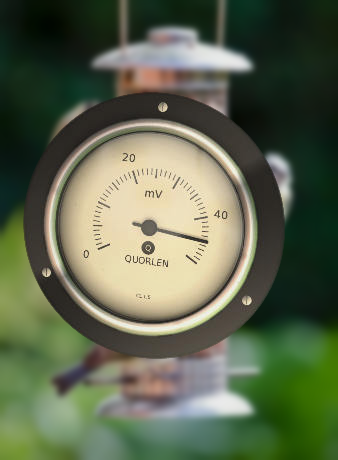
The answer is 45 (mV)
